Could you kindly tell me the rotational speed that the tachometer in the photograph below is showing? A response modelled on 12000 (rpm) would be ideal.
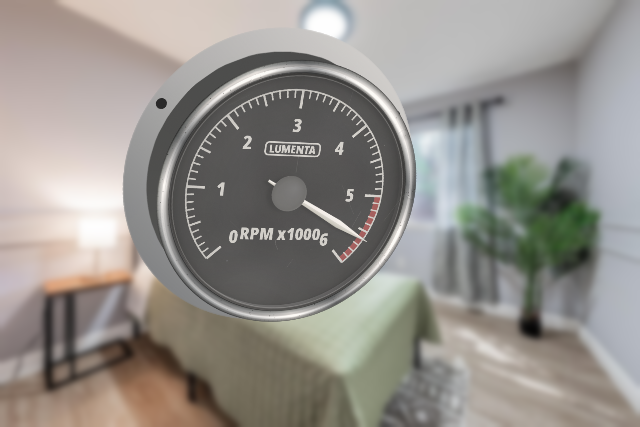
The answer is 5600 (rpm)
